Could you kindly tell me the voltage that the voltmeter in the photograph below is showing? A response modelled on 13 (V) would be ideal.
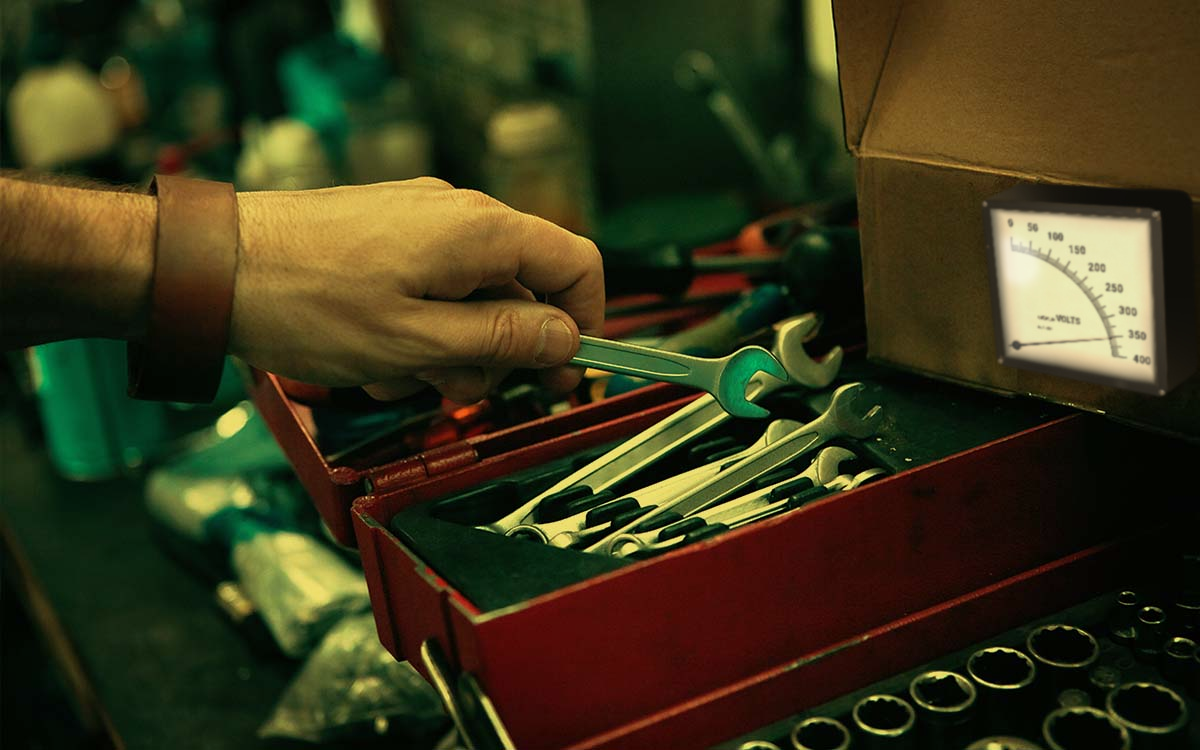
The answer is 350 (V)
